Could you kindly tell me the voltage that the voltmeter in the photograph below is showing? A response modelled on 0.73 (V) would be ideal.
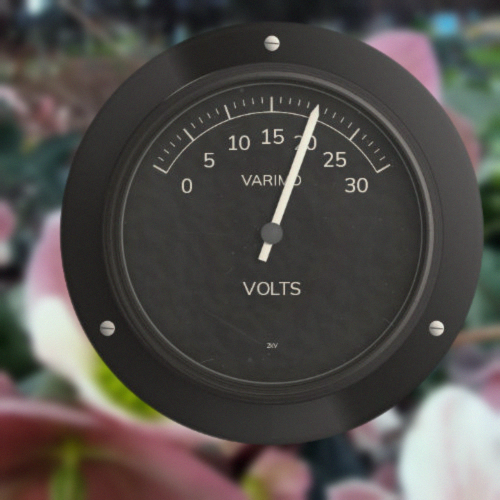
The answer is 20 (V)
